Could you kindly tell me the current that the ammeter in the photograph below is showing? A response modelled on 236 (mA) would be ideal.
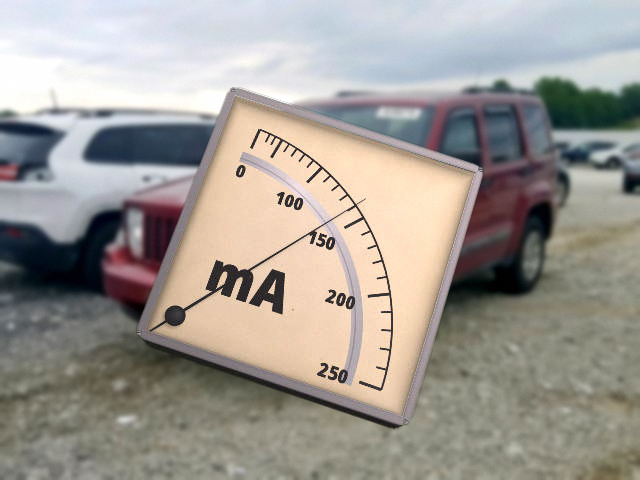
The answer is 140 (mA)
